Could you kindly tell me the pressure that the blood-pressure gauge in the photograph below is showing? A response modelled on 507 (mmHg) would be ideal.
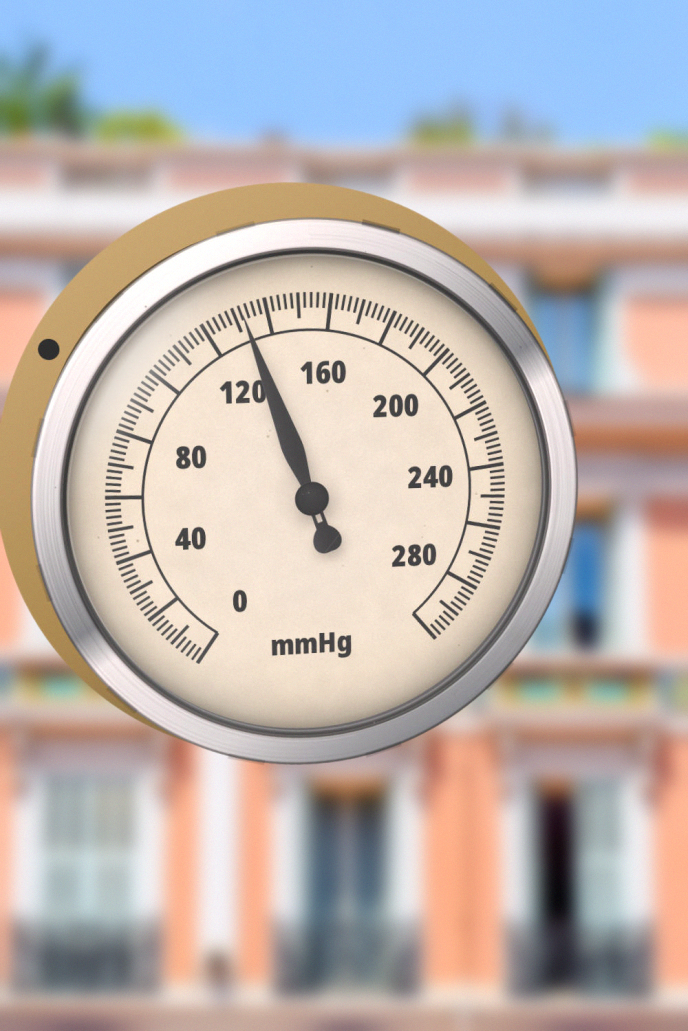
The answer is 132 (mmHg)
